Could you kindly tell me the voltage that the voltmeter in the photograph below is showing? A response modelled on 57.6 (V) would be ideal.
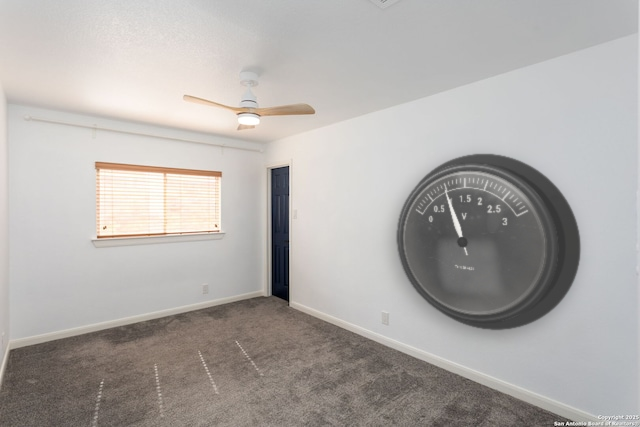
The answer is 1 (V)
